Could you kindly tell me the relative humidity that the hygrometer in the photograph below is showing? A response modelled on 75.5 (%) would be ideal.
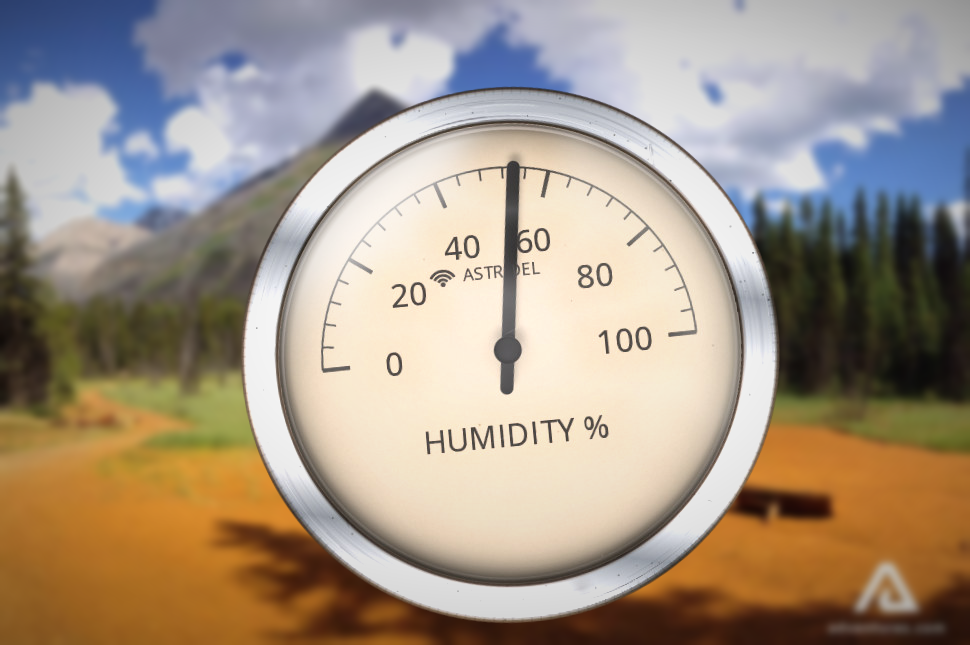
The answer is 54 (%)
